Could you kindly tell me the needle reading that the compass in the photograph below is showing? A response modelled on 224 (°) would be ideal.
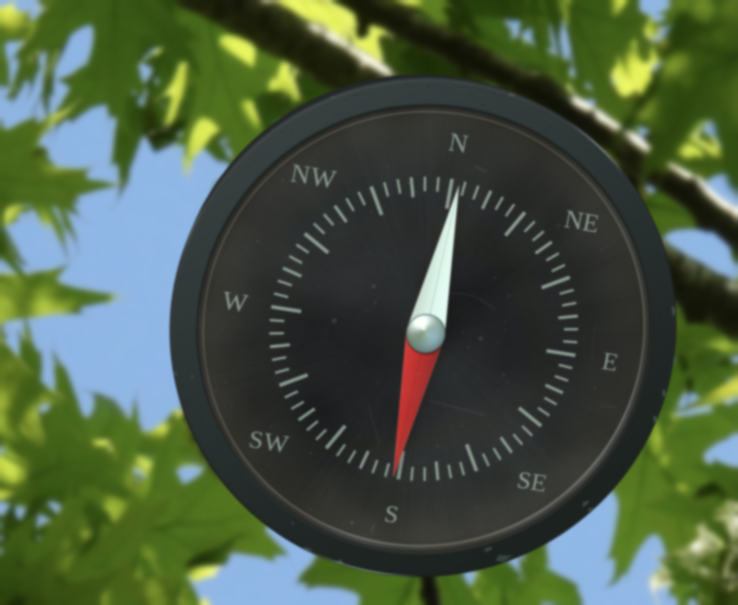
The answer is 182.5 (°)
